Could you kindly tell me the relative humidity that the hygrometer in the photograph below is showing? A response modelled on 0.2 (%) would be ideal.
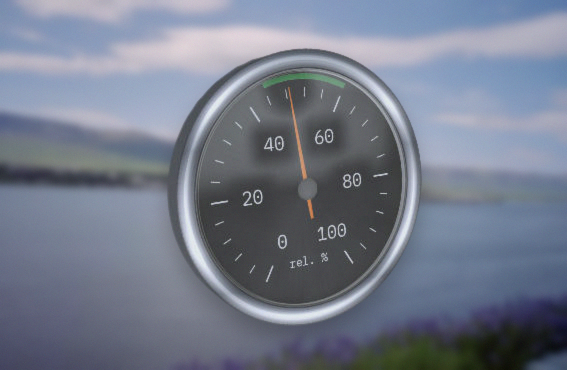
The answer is 48 (%)
